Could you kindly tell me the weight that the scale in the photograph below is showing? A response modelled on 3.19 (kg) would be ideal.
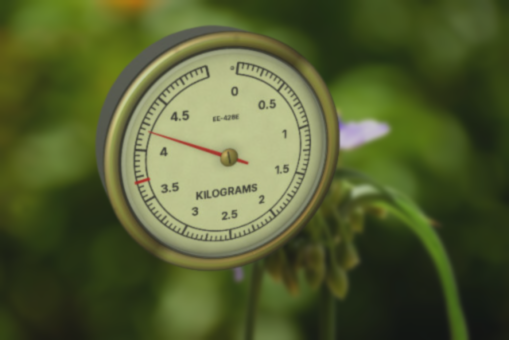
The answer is 4.2 (kg)
